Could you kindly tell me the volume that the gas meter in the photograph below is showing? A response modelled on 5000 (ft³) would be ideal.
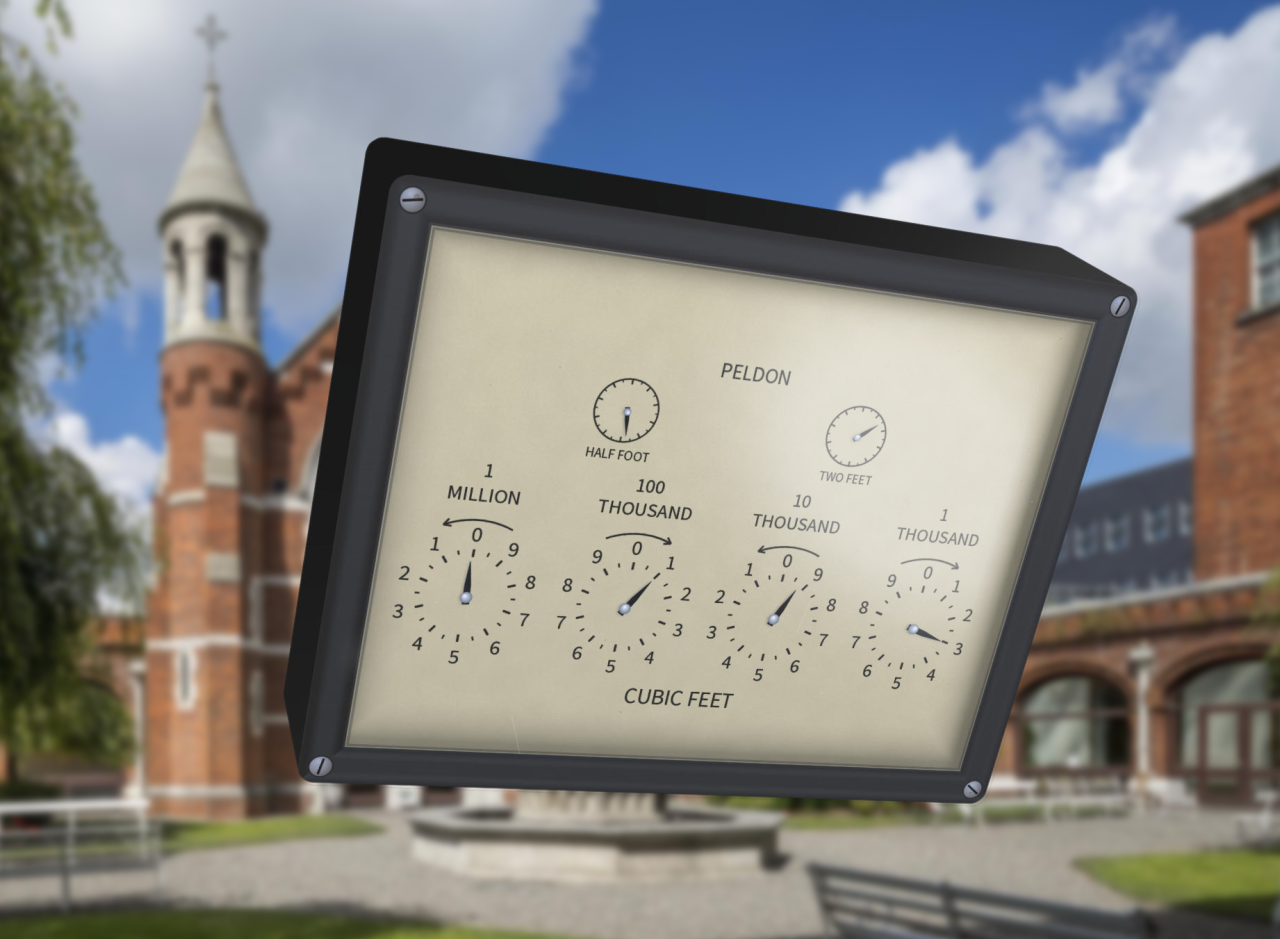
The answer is 9300 (ft³)
